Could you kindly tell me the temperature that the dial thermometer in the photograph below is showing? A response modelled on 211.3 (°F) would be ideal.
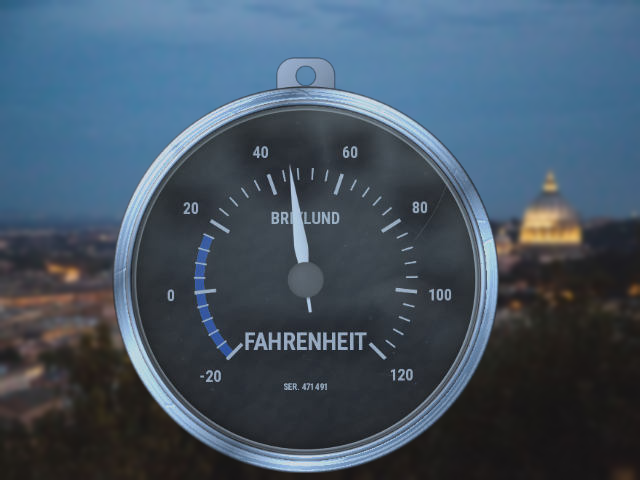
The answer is 46 (°F)
